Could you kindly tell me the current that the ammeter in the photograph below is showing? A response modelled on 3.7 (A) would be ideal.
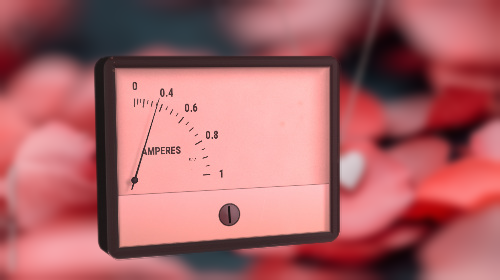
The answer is 0.35 (A)
